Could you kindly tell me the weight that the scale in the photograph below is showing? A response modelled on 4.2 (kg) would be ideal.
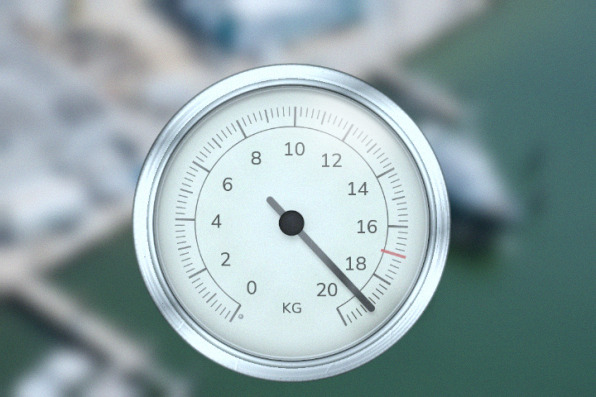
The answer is 19 (kg)
